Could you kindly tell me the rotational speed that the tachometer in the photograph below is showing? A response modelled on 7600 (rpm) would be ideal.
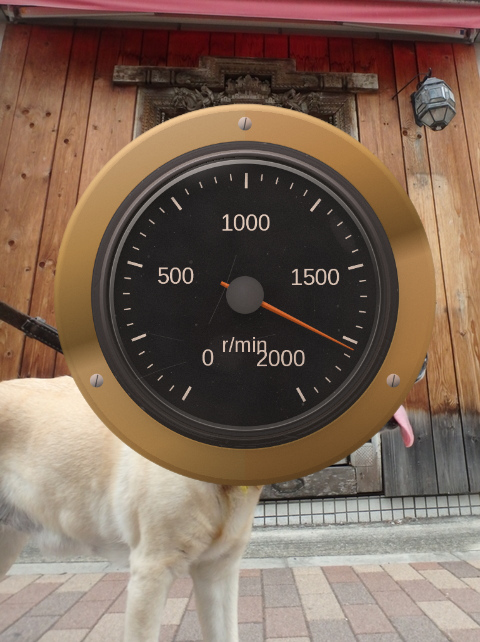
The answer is 1775 (rpm)
